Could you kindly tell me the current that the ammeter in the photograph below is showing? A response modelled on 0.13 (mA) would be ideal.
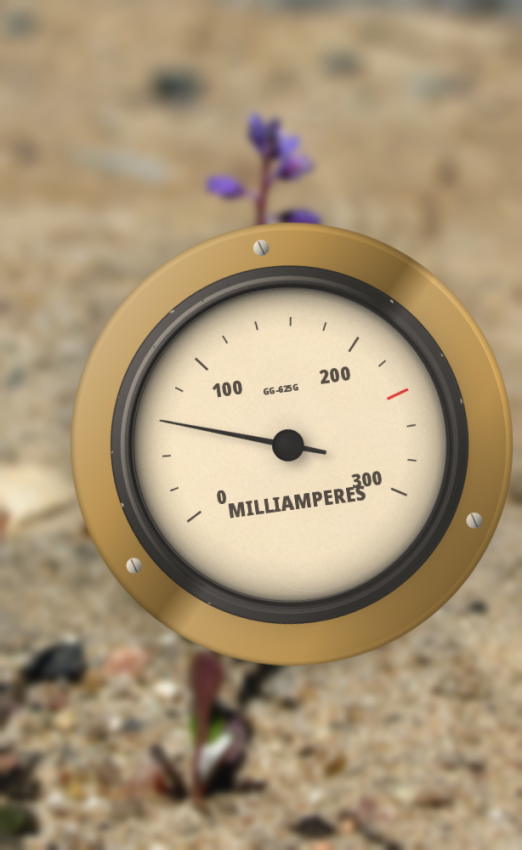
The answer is 60 (mA)
